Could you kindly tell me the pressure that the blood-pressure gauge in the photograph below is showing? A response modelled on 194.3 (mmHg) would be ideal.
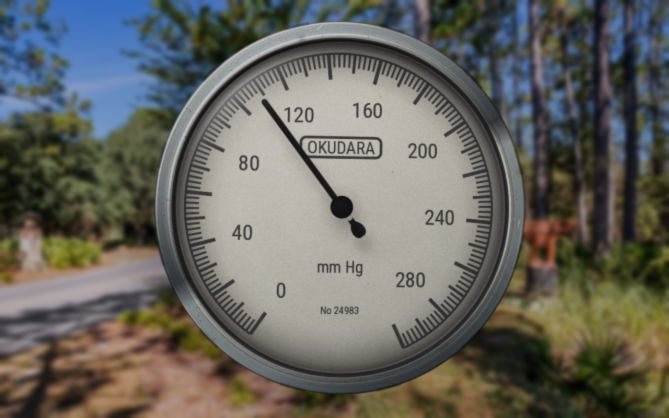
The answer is 108 (mmHg)
